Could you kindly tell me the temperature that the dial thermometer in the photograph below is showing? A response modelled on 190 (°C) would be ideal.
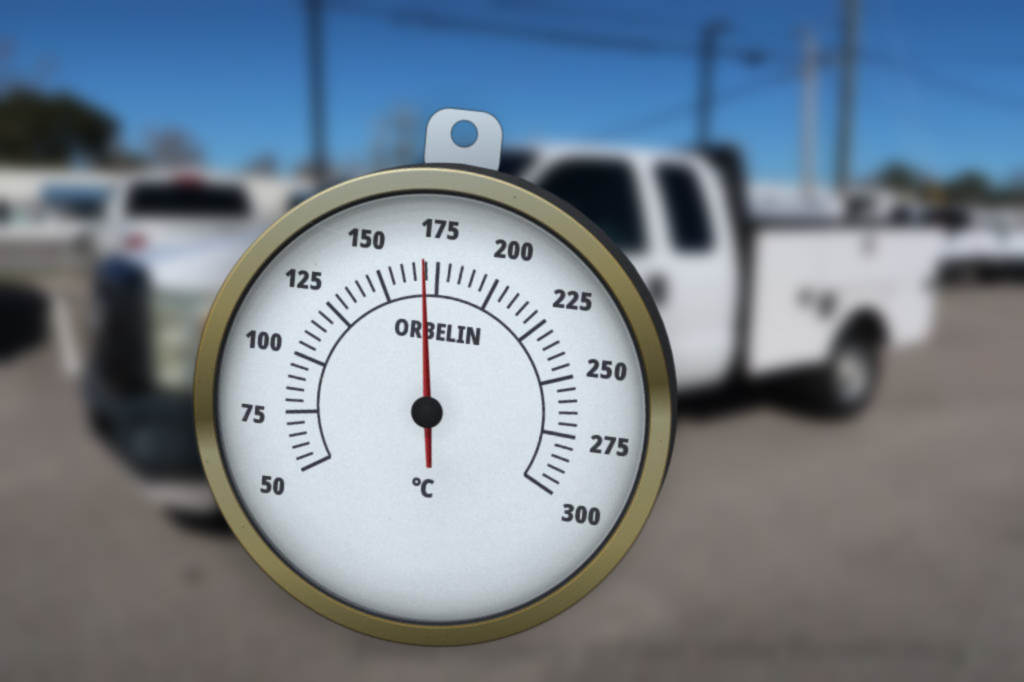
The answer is 170 (°C)
